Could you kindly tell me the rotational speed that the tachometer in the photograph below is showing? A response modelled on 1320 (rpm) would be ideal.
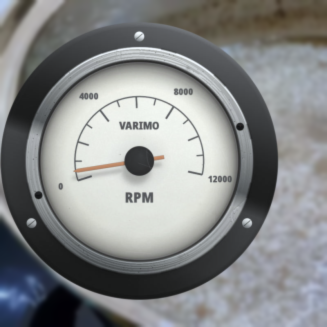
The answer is 500 (rpm)
